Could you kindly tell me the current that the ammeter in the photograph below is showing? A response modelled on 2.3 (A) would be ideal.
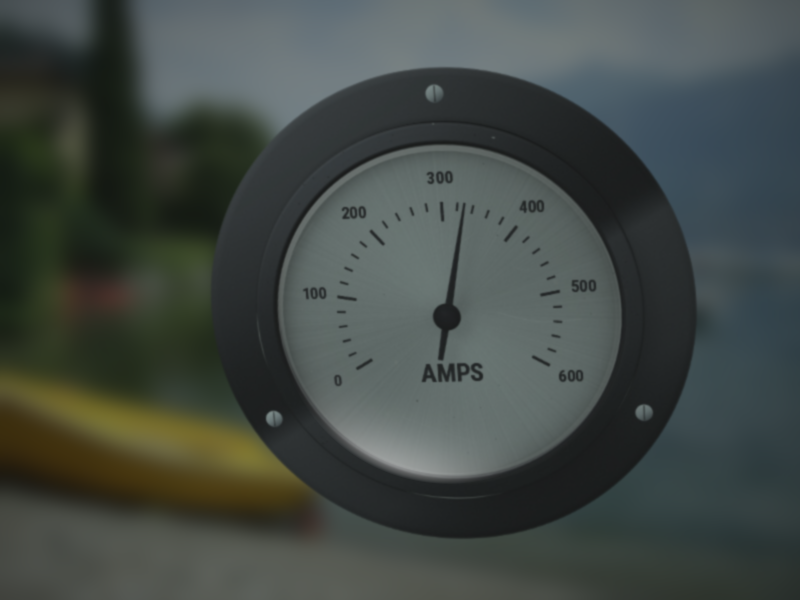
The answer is 330 (A)
